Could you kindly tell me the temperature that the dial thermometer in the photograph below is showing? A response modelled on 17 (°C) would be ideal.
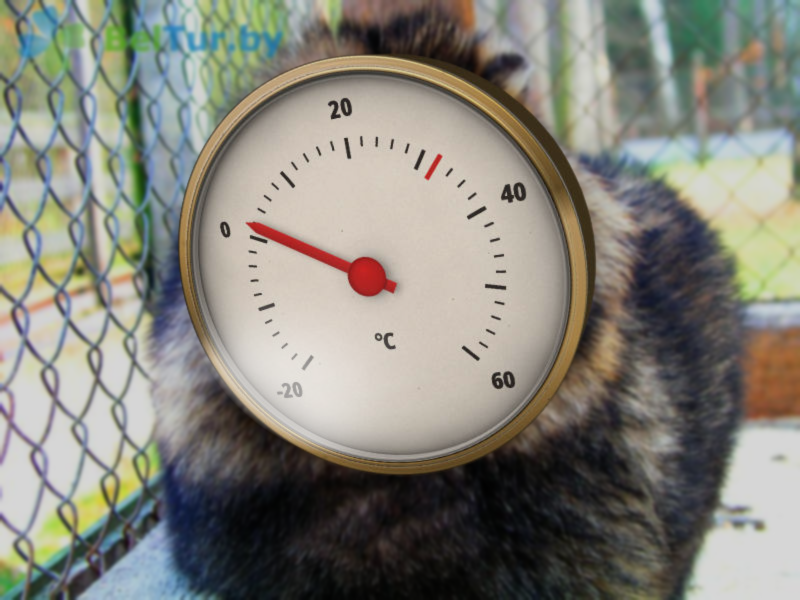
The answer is 2 (°C)
